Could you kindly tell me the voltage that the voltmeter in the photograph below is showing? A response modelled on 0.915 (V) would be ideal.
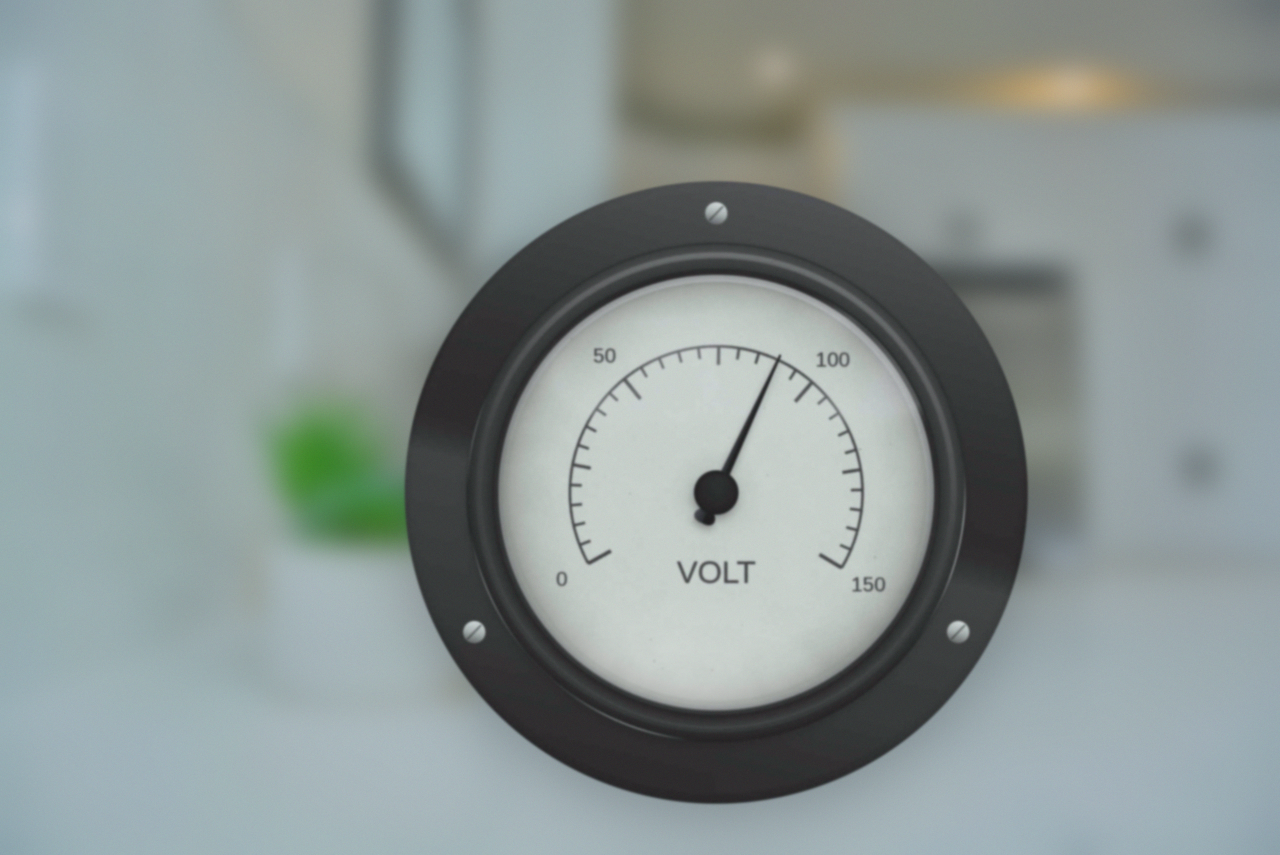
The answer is 90 (V)
